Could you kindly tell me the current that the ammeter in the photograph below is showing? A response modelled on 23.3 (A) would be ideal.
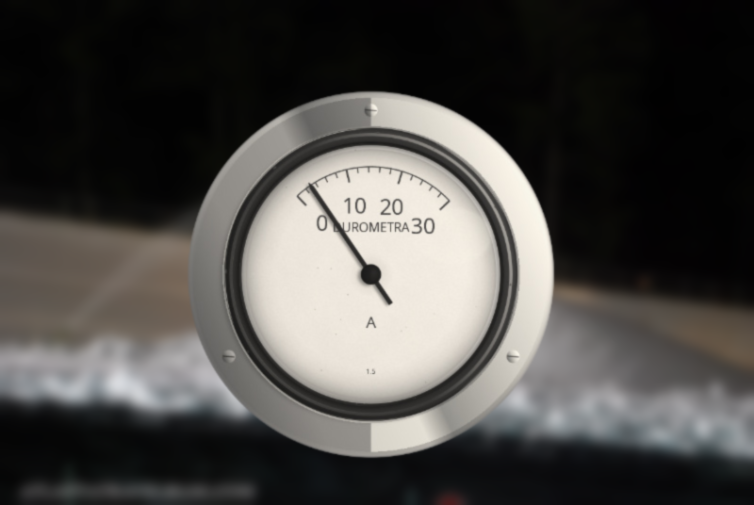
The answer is 3 (A)
